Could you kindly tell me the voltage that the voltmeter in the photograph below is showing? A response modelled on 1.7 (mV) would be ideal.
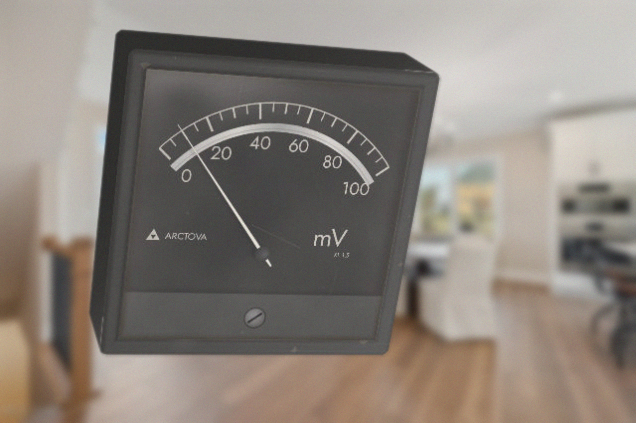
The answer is 10 (mV)
